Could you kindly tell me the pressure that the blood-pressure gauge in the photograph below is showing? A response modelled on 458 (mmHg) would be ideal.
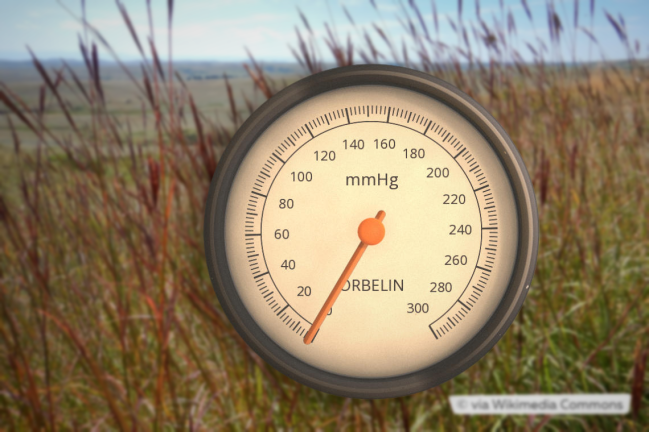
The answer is 2 (mmHg)
